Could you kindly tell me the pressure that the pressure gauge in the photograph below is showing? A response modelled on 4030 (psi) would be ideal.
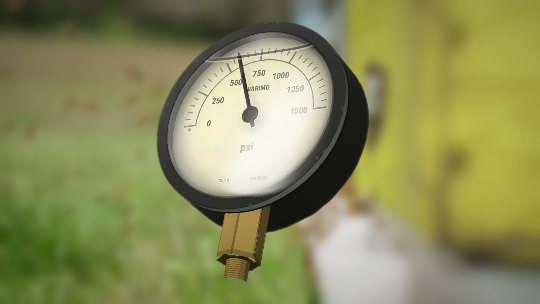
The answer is 600 (psi)
